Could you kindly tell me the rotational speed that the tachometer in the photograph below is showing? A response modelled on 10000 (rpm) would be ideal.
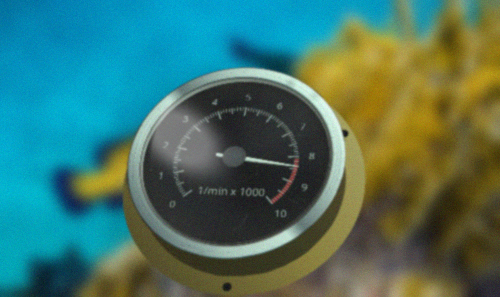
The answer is 8500 (rpm)
